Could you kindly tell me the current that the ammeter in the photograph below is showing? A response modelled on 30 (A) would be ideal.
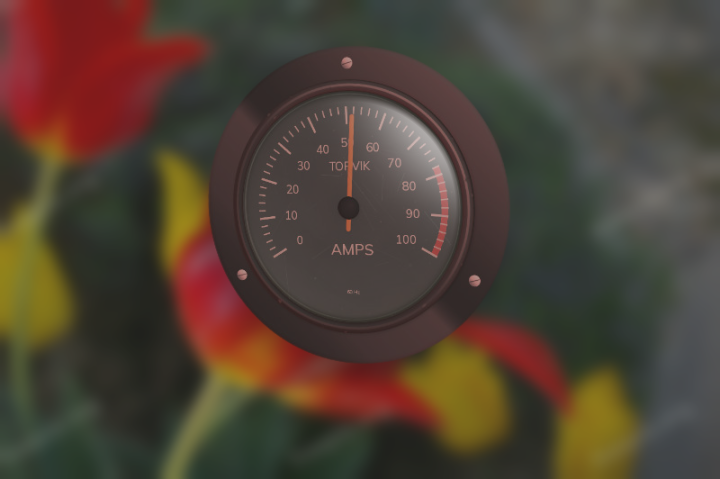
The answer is 52 (A)
